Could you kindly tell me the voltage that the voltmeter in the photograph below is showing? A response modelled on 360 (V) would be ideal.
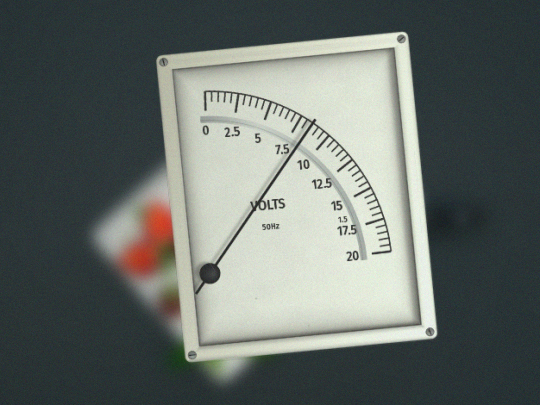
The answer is 8.5 (V)
